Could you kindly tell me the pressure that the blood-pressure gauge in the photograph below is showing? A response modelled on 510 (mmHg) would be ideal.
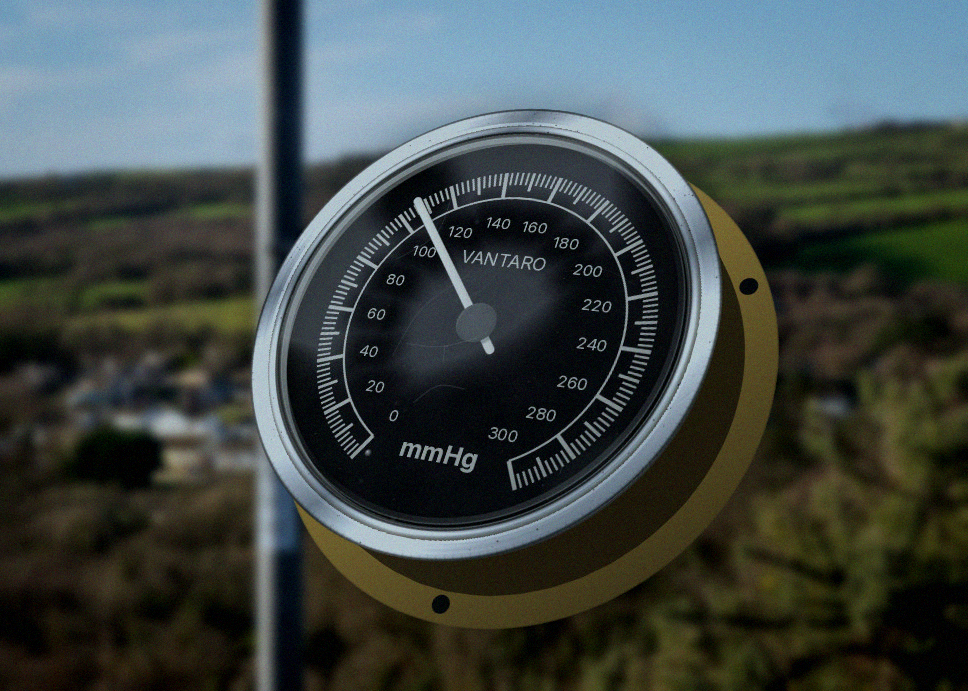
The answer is 108 (mmHg)
